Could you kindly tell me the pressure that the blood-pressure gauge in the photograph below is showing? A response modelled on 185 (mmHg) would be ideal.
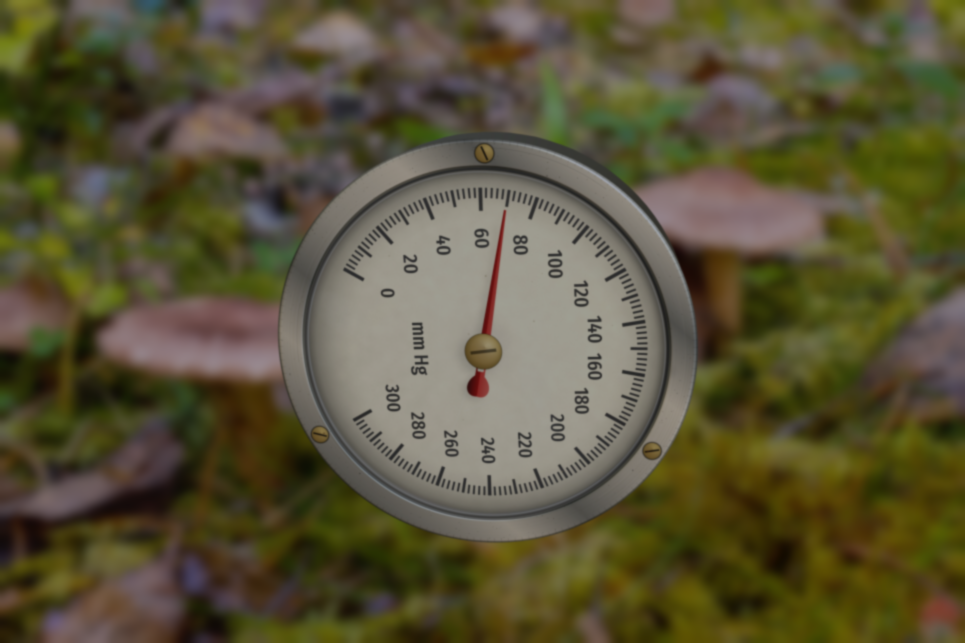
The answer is 70 (mmHg)
